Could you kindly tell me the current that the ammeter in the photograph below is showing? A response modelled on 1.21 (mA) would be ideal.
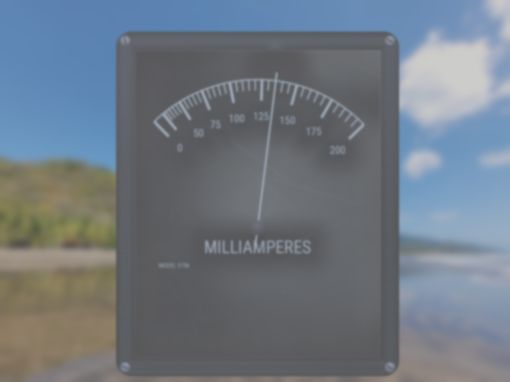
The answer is 135 (mA)
